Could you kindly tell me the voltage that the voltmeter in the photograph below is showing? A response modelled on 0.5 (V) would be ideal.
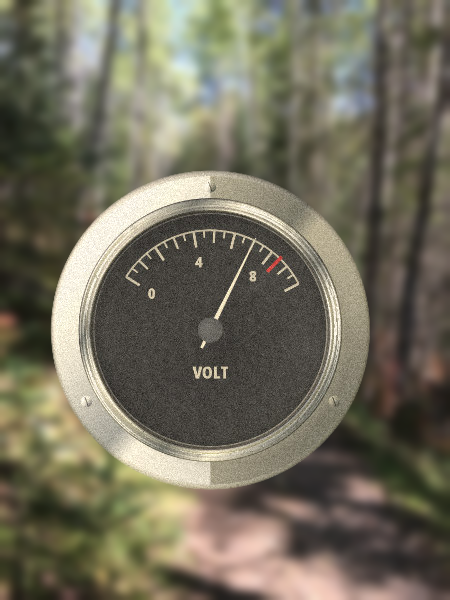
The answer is 7 (V)
